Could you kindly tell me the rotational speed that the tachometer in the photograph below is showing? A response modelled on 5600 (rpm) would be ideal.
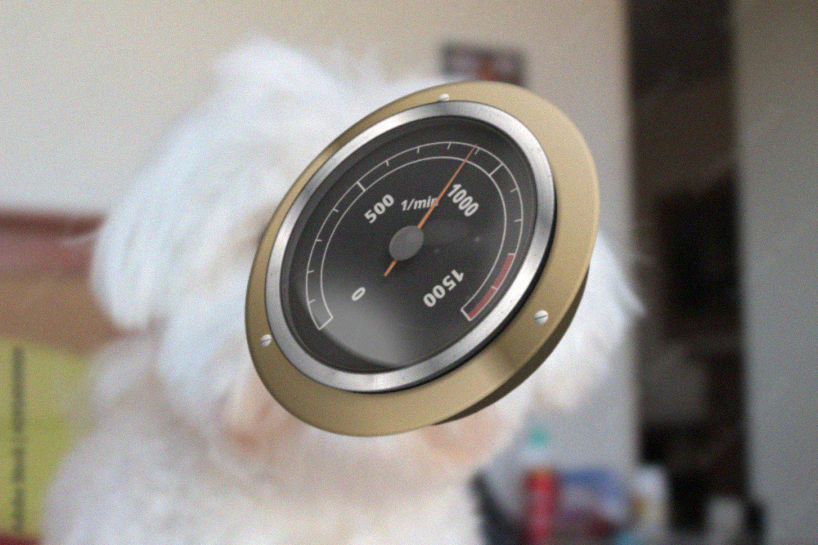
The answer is 900 (rpm)
